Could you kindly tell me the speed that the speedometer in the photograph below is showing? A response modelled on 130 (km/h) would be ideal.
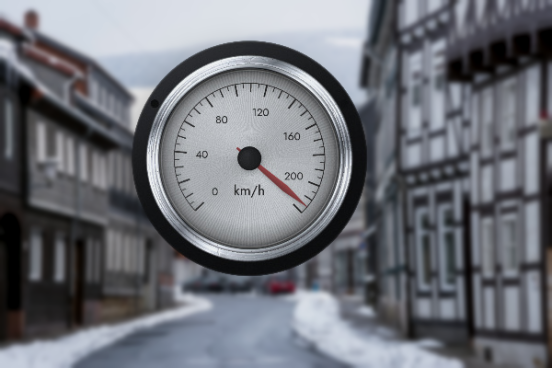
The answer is 215 (km/h)
